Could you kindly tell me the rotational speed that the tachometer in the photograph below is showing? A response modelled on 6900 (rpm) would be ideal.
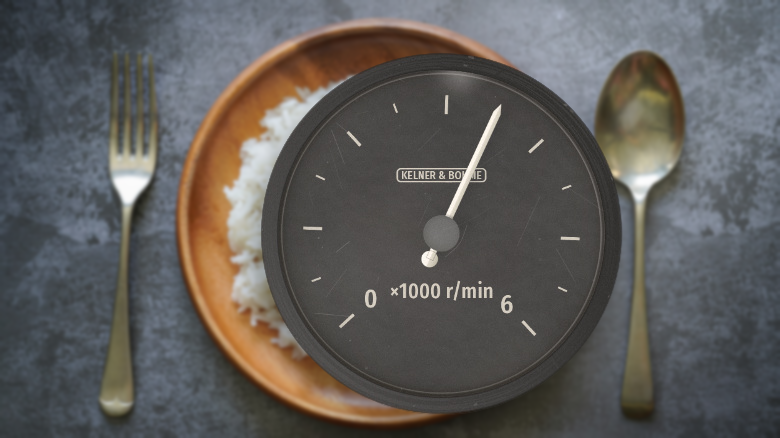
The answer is 3500 (rpm)
